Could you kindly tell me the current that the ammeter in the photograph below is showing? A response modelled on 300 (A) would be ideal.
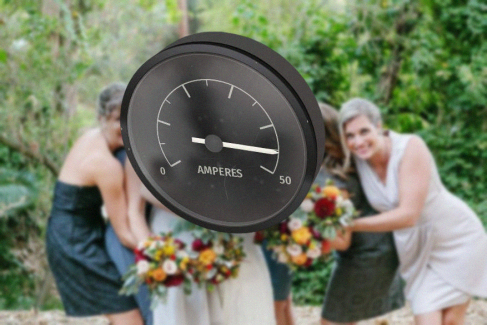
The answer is 45 (A)
